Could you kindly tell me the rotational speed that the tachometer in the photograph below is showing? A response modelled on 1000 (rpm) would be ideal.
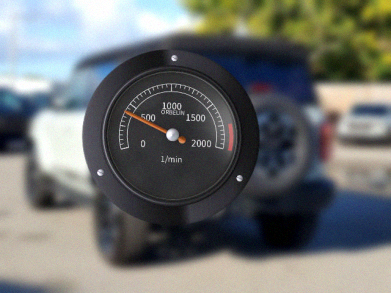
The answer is 400 (rpm)
